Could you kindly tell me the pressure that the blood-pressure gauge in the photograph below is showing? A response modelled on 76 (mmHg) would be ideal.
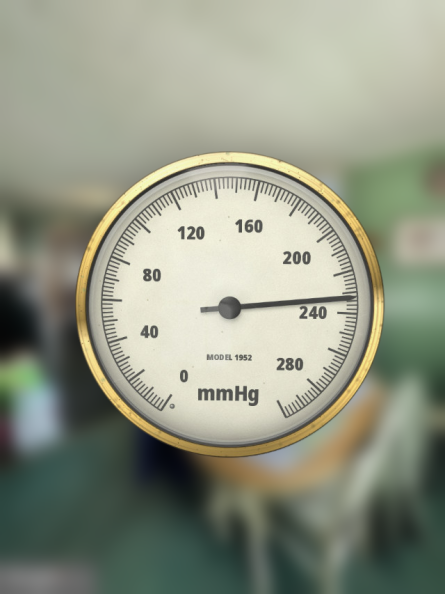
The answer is 232 (mmHg)
